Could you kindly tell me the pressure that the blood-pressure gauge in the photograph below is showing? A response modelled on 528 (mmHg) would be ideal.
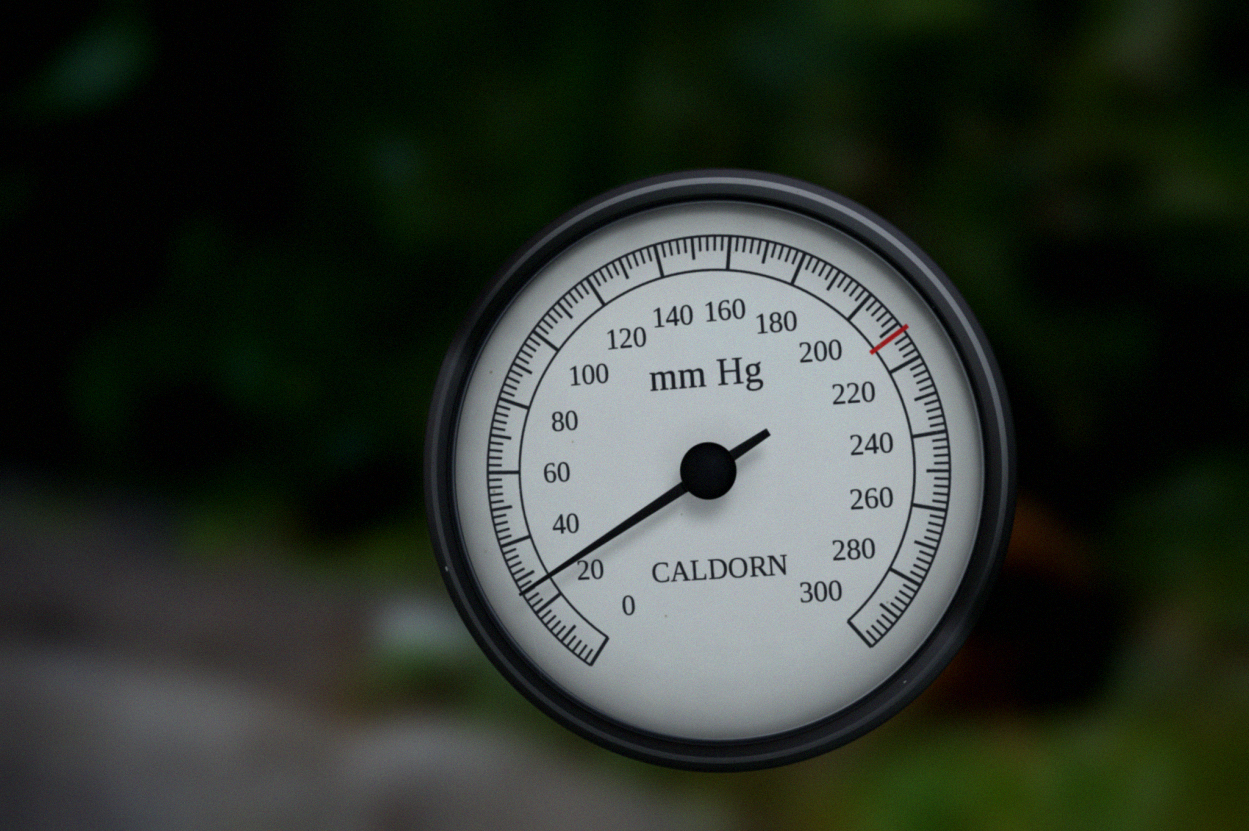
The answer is 26 (mmHg)
